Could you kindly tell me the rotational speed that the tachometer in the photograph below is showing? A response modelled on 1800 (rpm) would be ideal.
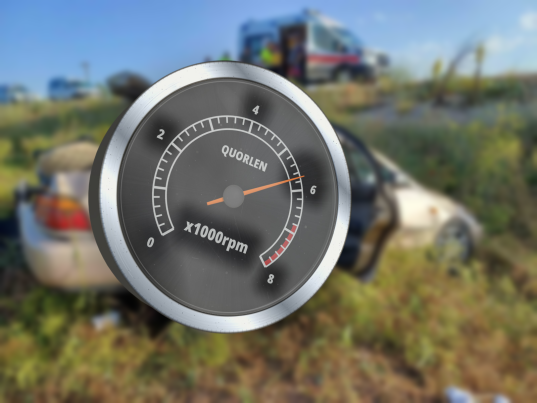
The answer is 5700 (rpm)
